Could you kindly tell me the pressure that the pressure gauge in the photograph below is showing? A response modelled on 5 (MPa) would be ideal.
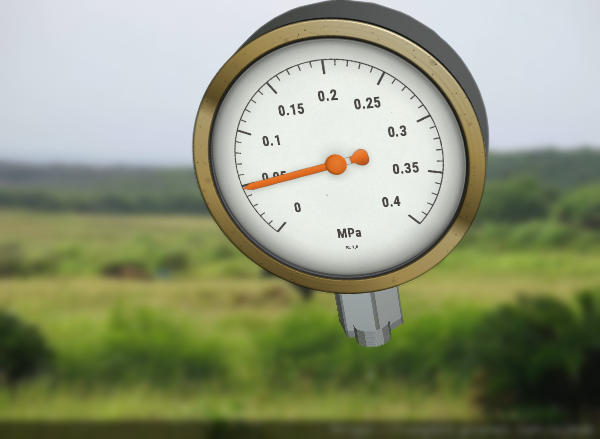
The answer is 0.05 (MPa)
